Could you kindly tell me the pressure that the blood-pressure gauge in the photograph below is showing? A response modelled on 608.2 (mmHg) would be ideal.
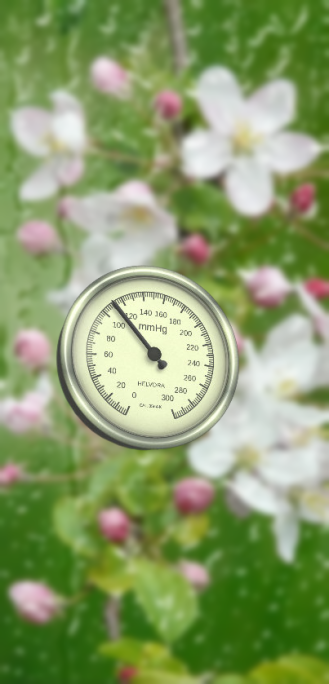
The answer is 110 (mmHg)
